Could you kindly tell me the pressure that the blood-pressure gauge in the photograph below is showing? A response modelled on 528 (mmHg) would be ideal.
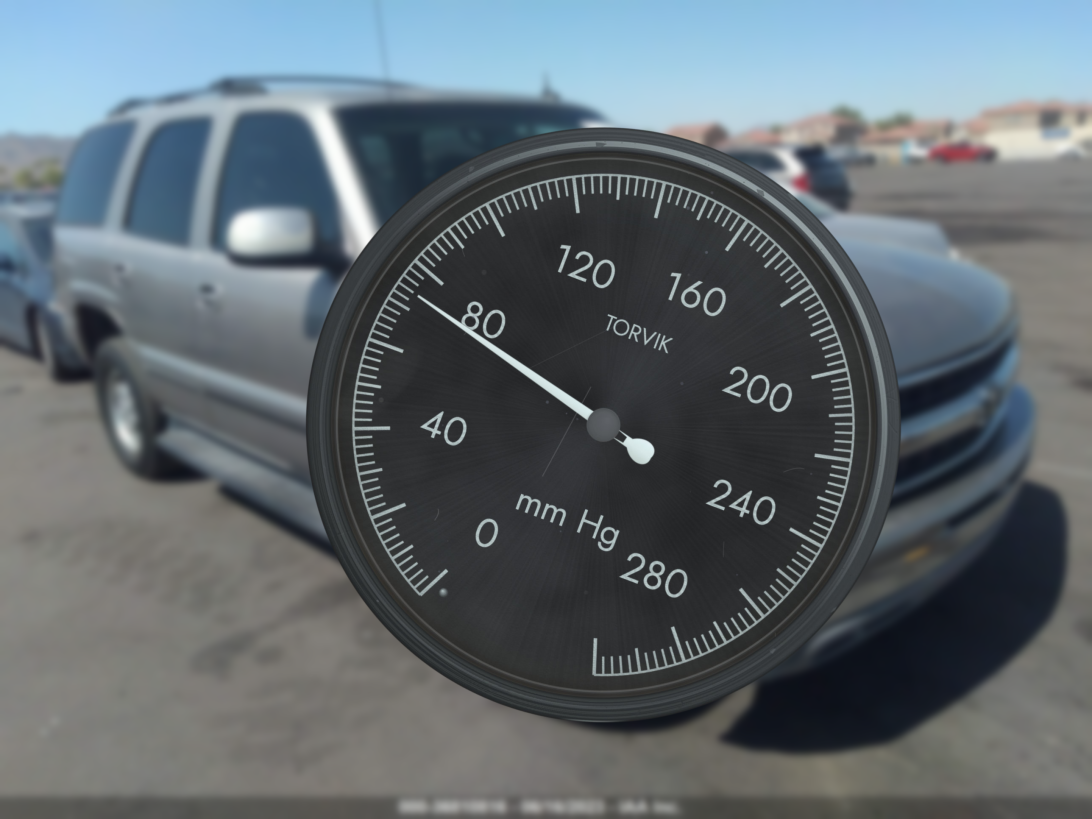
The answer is 74 (mmHg)
